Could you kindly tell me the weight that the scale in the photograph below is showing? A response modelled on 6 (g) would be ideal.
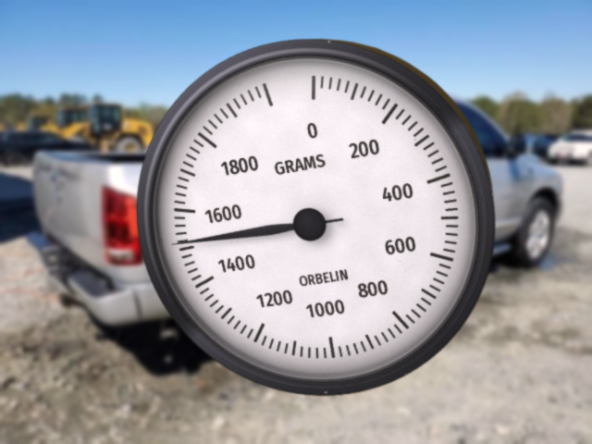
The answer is 1520 (g)
